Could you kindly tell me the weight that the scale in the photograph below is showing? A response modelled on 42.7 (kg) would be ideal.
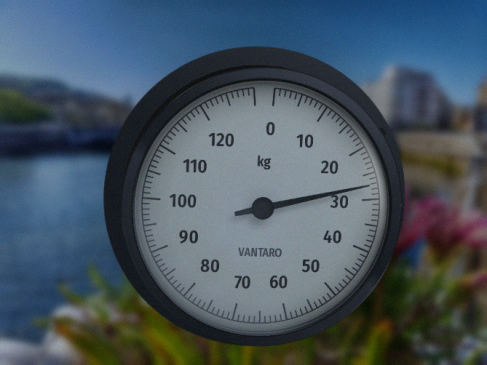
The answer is 27 (kg)
